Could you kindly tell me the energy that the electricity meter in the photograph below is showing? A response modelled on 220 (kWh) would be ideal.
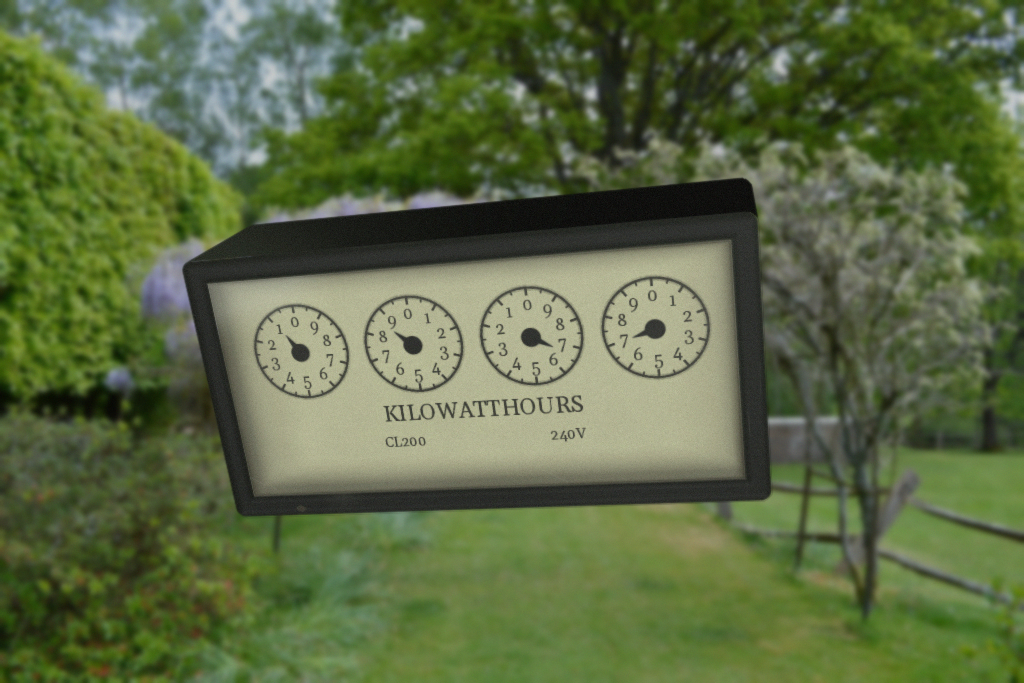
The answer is 867 (kWh)
